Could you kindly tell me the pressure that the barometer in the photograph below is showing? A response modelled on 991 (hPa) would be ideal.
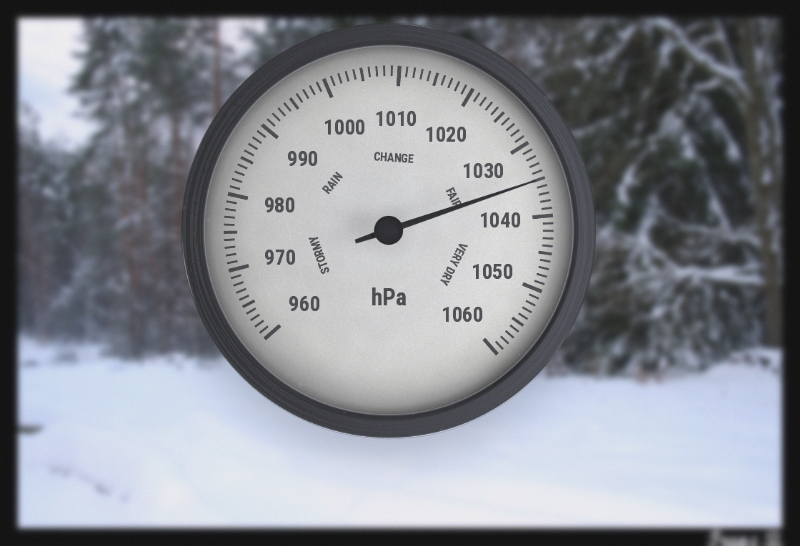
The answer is 1035 (hPa)
